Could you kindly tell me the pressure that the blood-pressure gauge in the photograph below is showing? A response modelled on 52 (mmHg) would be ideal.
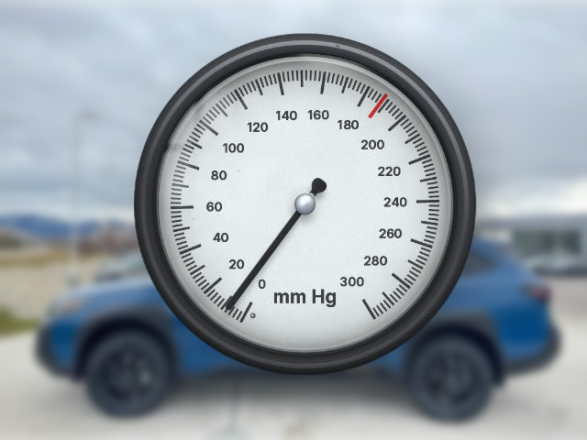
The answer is 8 (mmHg)
